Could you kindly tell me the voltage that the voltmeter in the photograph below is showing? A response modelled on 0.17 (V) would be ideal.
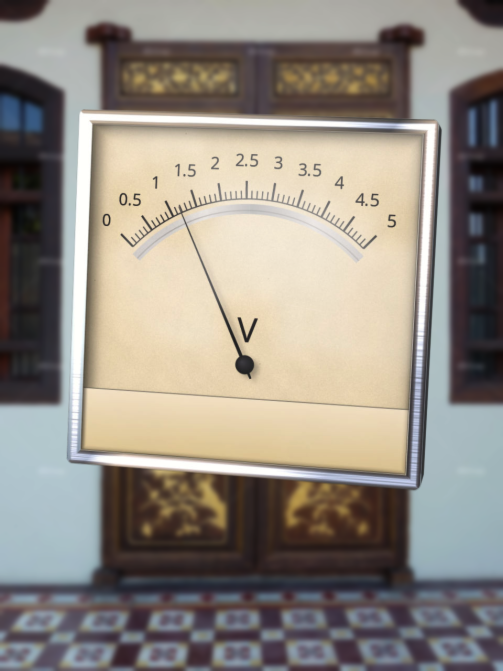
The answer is 1.2 (V)
